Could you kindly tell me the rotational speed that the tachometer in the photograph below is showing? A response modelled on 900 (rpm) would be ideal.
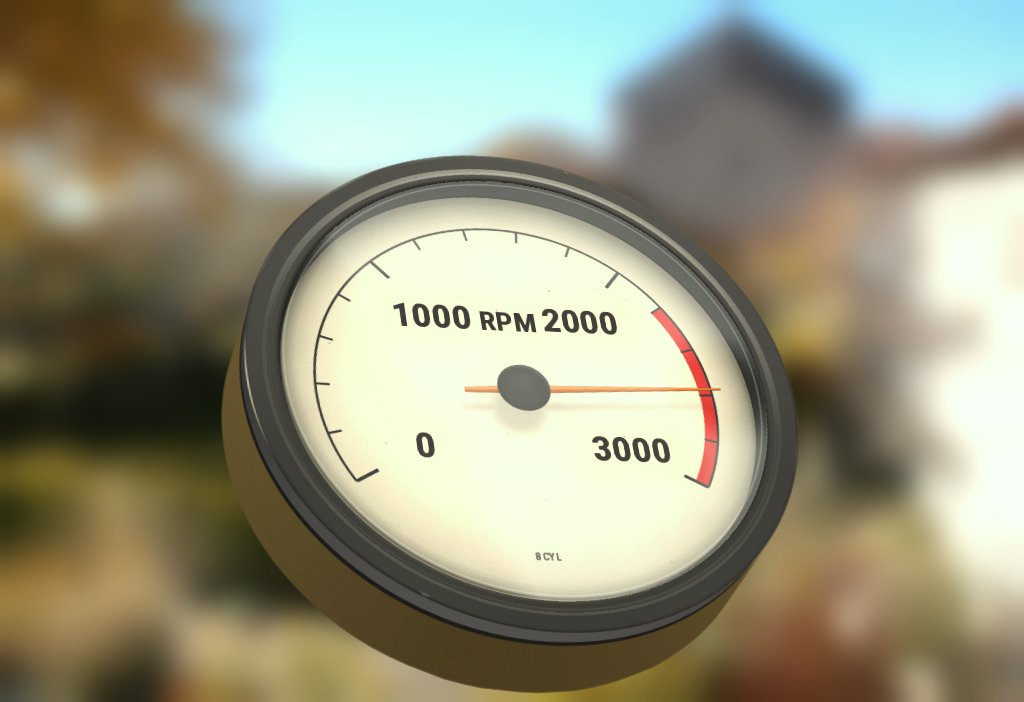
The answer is 2600 (rpm)
